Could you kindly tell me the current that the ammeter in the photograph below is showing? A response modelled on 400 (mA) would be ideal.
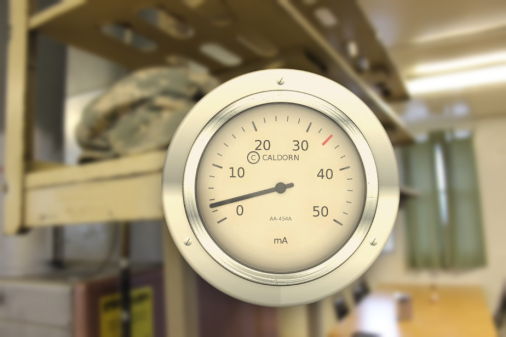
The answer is 3 (mA)
